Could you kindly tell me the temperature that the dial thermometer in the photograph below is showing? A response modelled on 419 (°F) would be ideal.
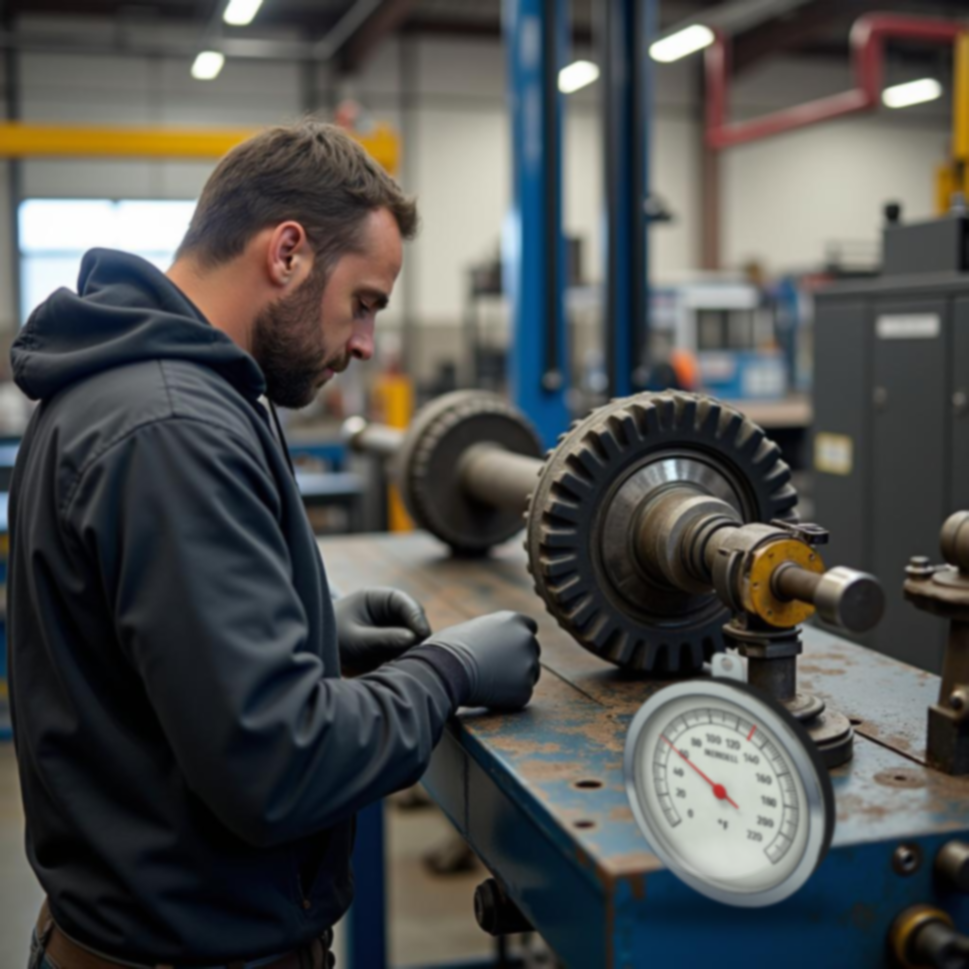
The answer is 60 (°F)
